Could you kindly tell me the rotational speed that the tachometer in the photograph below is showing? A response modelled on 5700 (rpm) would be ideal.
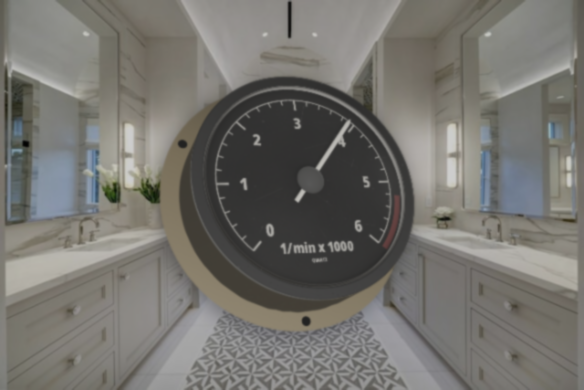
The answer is 3900 (rpm)
